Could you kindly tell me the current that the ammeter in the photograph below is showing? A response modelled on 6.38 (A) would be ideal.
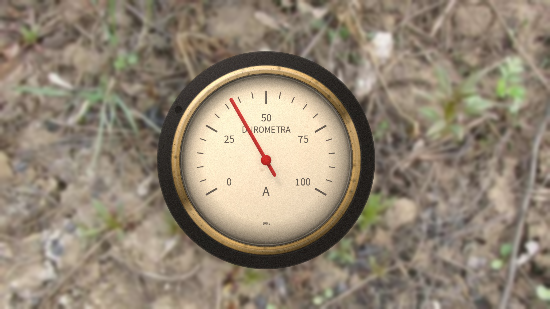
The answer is 37.5 (A)
